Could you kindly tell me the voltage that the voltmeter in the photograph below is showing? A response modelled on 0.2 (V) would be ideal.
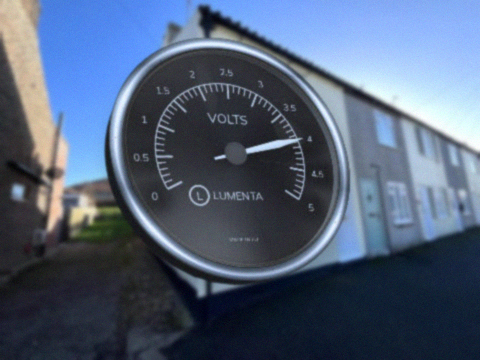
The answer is 4 (V)
